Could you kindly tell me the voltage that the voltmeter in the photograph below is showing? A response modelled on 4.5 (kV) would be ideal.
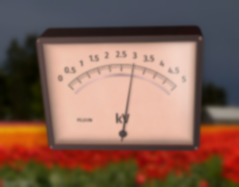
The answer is 3 (kV)
